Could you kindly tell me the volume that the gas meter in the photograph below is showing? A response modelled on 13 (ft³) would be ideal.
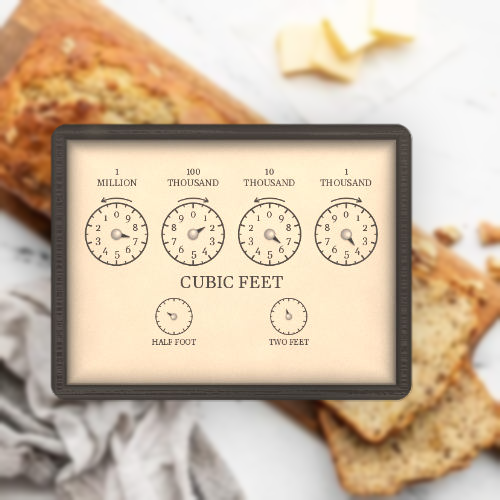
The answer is 716400 (ft³)
